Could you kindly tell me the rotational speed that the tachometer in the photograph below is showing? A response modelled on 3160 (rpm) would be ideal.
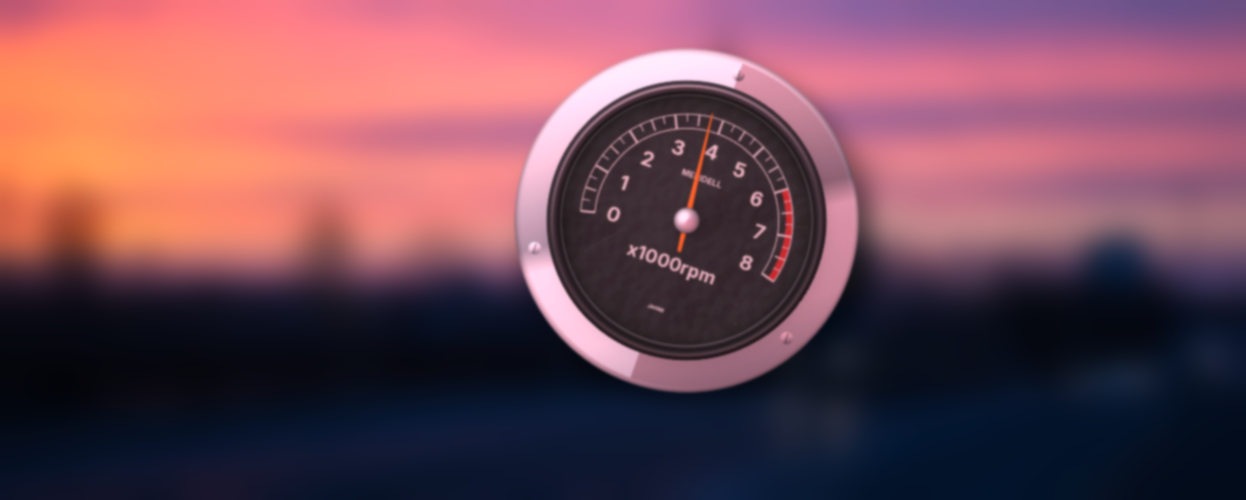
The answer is 3750 (rpm)
